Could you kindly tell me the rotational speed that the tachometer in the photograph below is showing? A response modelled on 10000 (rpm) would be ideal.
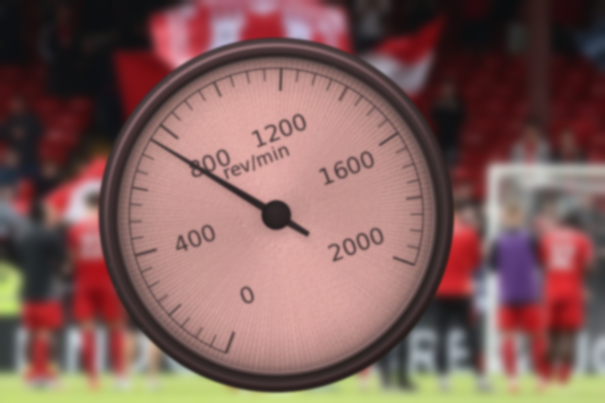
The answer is 750 (rpm)
